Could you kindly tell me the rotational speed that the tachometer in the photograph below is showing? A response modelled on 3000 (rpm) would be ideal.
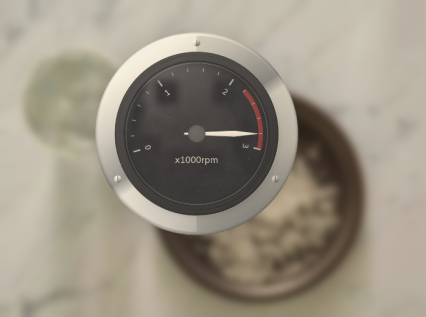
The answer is 2800 (rpm)
